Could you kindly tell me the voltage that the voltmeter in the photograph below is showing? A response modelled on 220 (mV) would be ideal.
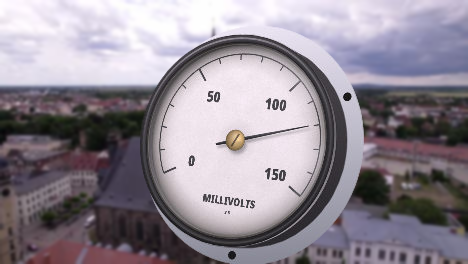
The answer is 120 (mV)
